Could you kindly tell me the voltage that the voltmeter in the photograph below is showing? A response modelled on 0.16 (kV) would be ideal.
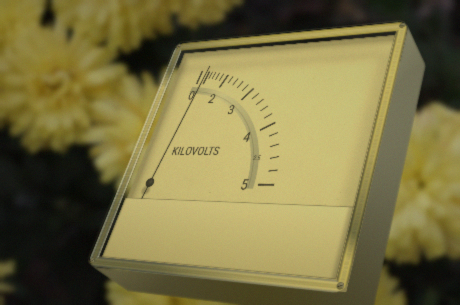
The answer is 1 (kV)
